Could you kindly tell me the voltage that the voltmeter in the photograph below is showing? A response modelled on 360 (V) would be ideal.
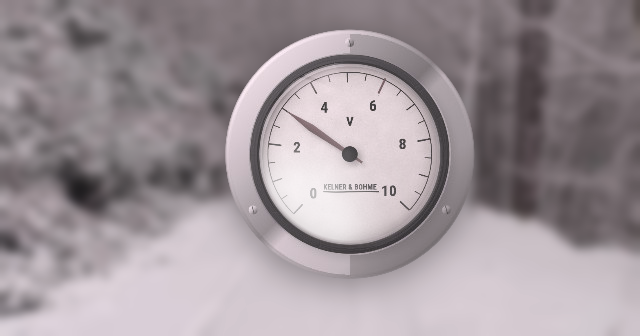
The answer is 3 (V)
